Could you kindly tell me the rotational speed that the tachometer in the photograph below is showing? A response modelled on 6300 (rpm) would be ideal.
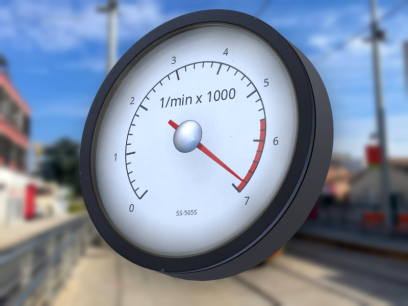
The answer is 6800 (rpm)
